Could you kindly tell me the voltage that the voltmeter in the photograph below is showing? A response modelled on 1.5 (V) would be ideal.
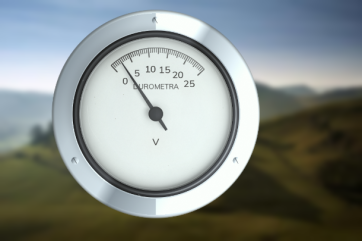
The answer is 2.5 (V)
